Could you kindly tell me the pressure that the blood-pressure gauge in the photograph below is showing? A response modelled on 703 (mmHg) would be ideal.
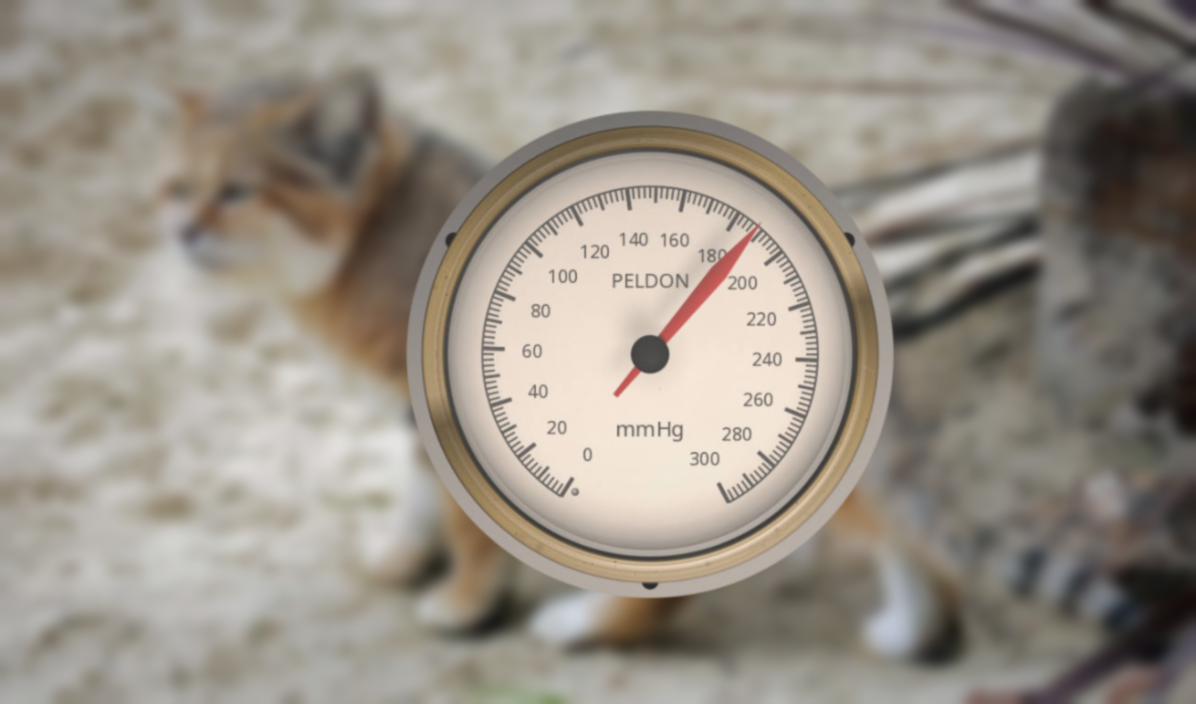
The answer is 188 (mmHg)
